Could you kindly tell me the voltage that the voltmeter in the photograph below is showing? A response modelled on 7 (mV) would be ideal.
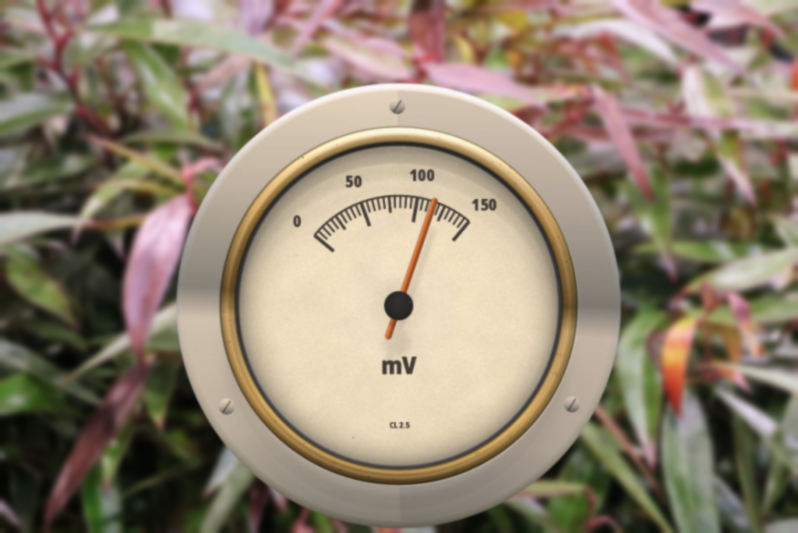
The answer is 115 (mV)
